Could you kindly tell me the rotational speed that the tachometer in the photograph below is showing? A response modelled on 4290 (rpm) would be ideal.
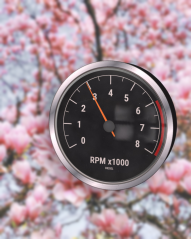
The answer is 3000 (rpm)
